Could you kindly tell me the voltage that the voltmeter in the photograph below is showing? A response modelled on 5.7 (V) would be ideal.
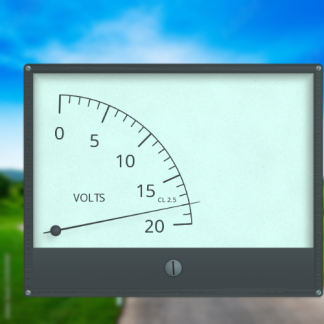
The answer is 18 (V)
